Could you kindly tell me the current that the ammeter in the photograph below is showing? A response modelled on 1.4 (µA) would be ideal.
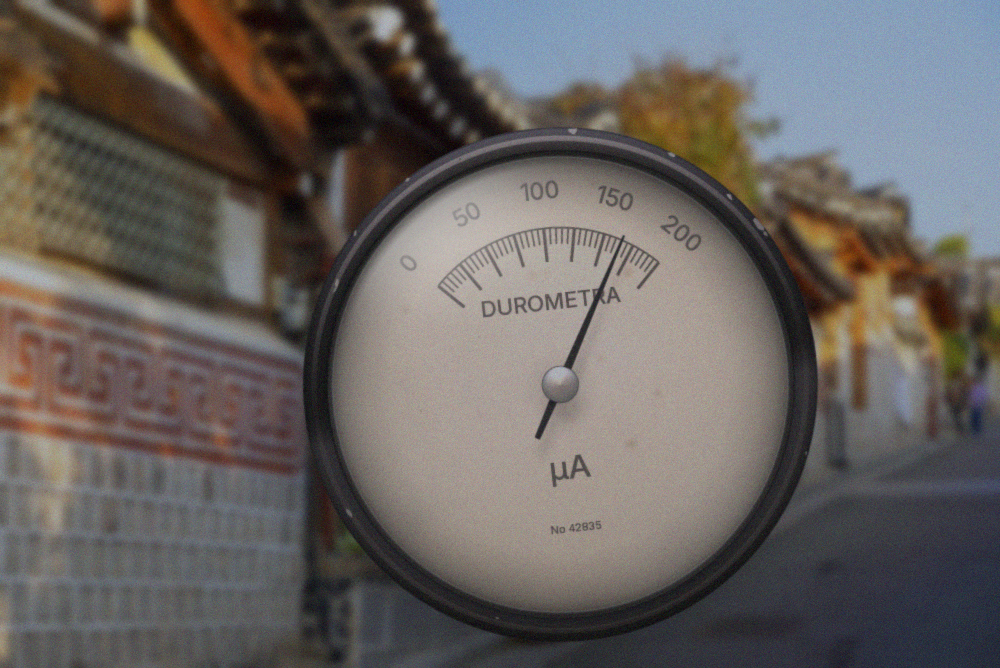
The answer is 165 (µA)
